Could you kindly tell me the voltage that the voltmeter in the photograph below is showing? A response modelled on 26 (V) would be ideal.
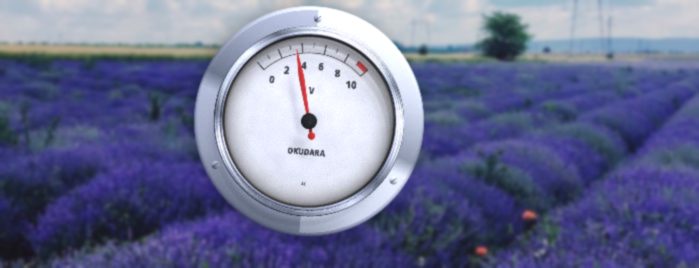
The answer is 3.5 (V)
